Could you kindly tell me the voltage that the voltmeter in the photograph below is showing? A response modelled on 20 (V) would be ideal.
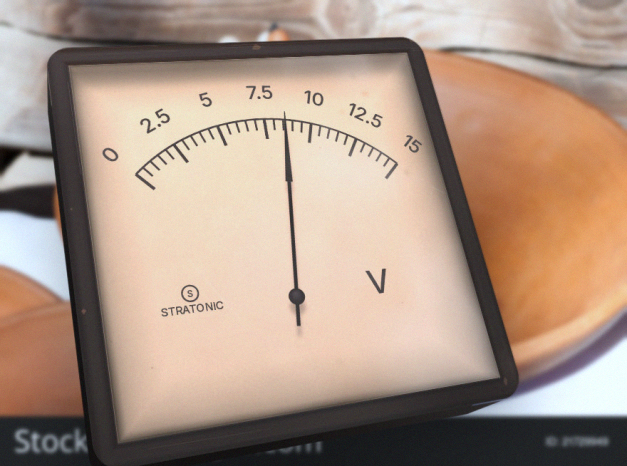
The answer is 8.5 (V)
